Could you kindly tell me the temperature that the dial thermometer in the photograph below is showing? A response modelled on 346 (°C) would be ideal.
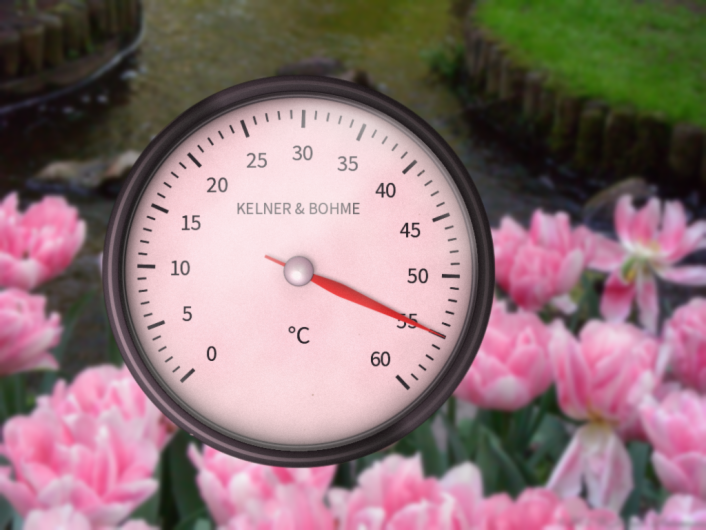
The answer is 55 (°C)
